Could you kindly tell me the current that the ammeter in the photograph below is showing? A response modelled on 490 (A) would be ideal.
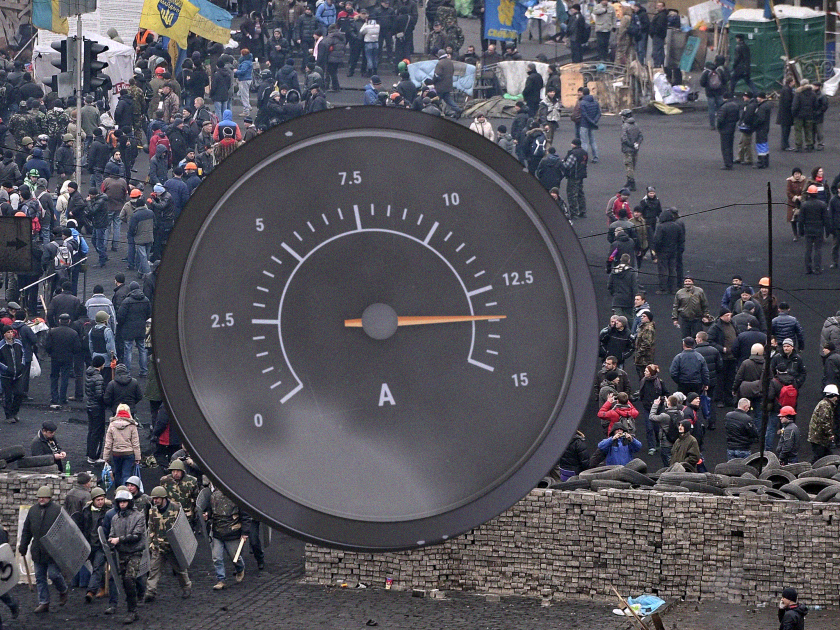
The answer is 13.5 (A)
